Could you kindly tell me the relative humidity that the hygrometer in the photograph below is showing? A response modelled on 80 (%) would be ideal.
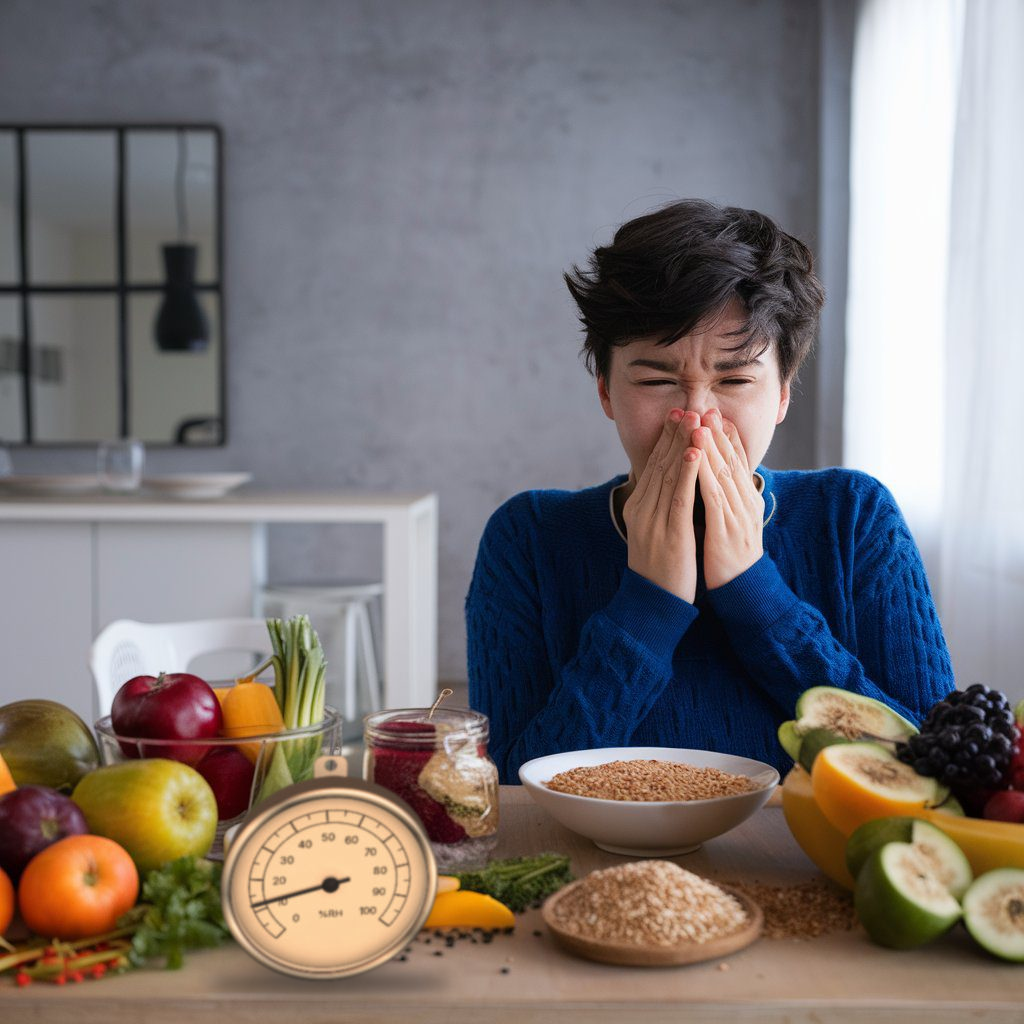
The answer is 12.5 (%)
